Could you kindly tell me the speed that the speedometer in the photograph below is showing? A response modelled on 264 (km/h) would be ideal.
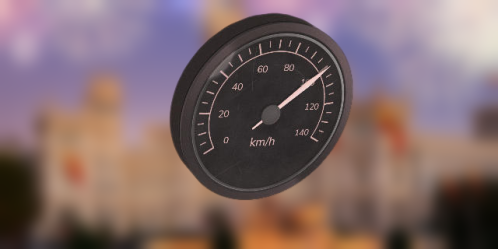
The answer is 100 (km/h)
